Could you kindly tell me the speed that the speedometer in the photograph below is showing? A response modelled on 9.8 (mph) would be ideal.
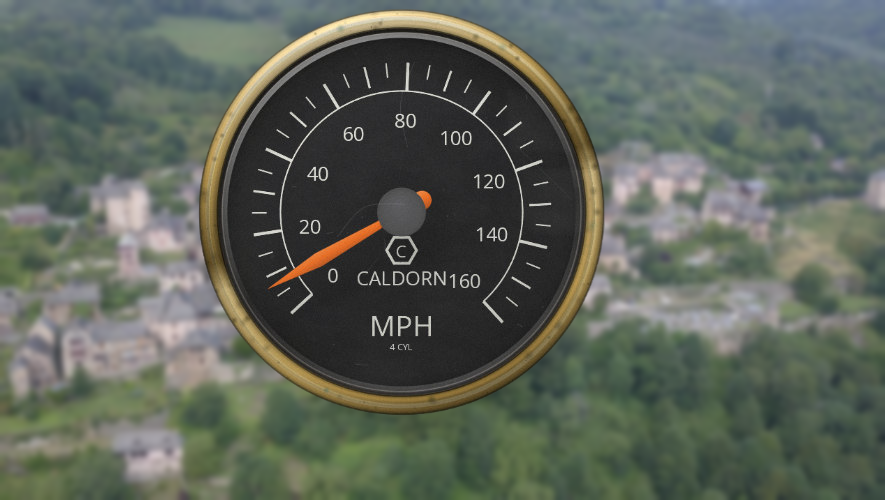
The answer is 7.5 (mph)
